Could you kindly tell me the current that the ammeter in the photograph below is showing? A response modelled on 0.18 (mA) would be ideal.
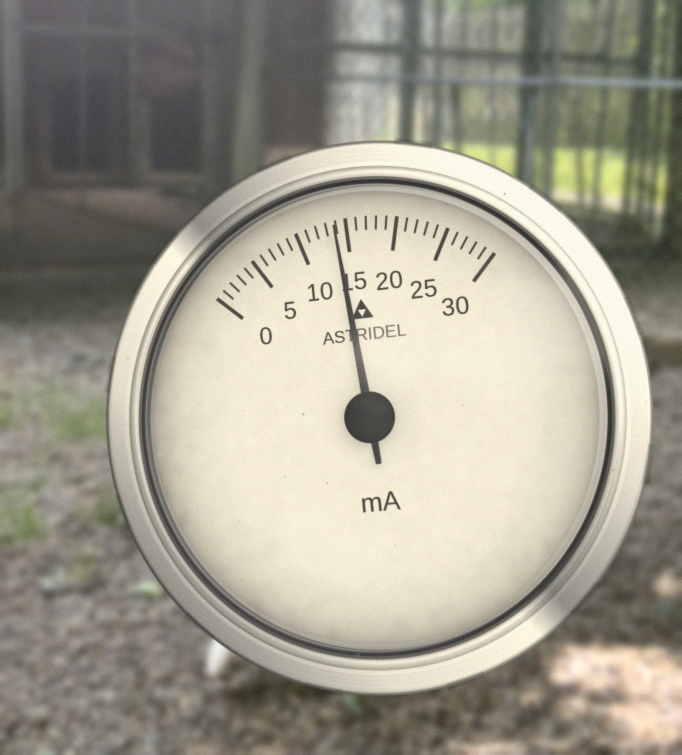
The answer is 14 (mA)
